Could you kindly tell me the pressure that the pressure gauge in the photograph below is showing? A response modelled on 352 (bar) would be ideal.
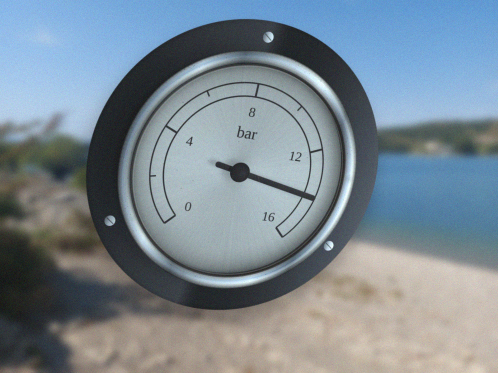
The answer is 14 (bar)
